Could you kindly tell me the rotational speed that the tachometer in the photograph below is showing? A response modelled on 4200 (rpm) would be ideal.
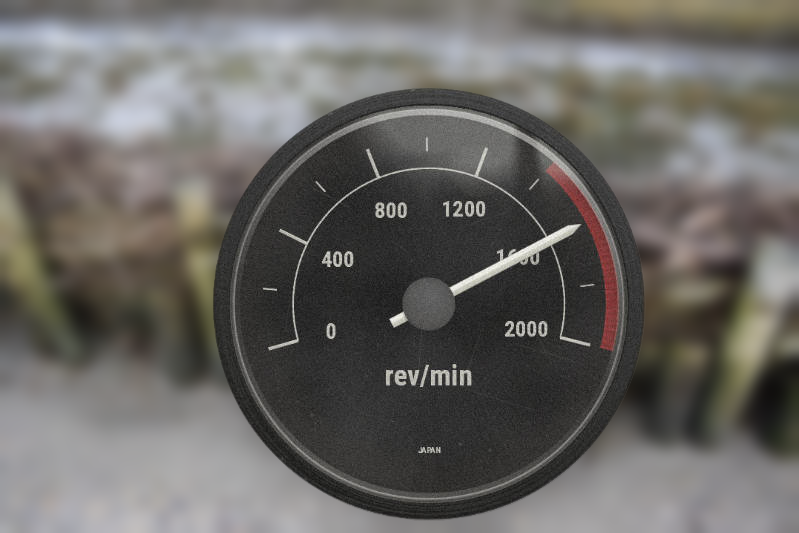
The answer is 1600 (rpm)
